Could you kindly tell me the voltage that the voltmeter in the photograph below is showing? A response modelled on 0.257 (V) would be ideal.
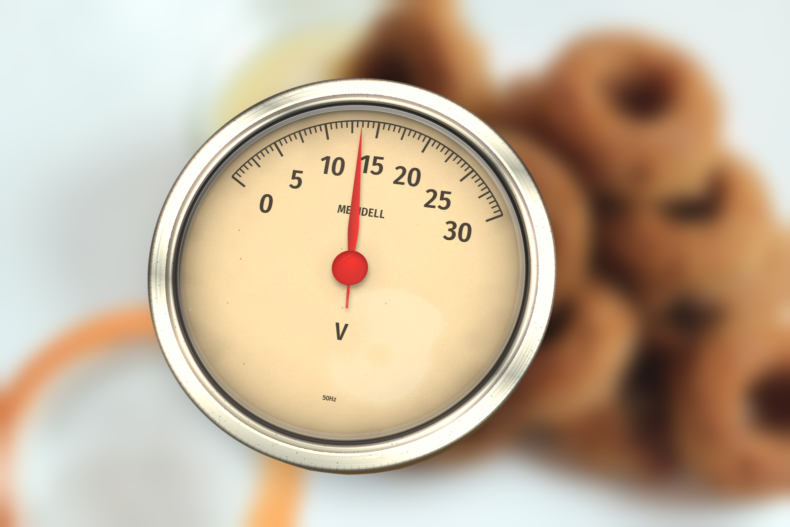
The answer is 13.5 (V)
